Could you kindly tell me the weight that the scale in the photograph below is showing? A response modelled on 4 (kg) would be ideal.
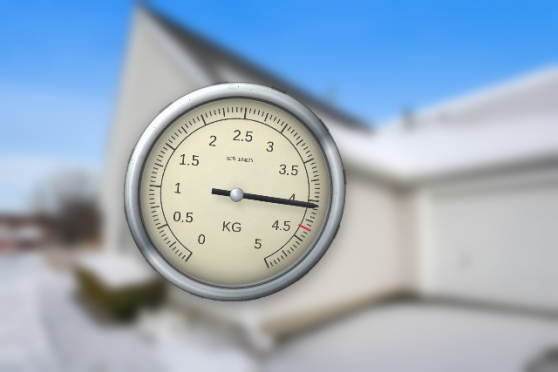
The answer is 4.05 (kg)
